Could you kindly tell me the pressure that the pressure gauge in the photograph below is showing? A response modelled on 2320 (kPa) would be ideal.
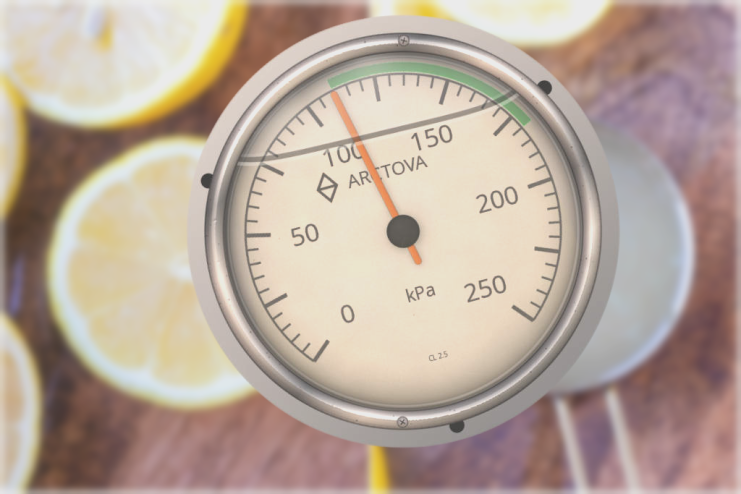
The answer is 110 (kPa)
